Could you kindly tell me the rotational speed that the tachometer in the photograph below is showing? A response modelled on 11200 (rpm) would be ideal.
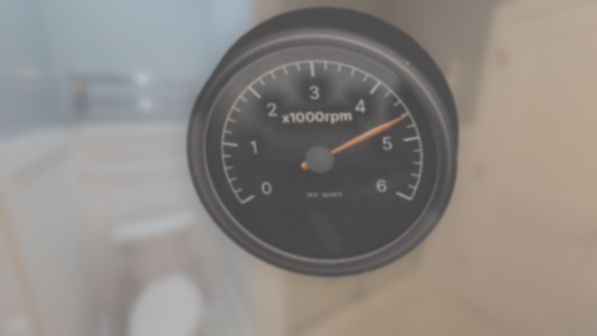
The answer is 4600 (rpm)
